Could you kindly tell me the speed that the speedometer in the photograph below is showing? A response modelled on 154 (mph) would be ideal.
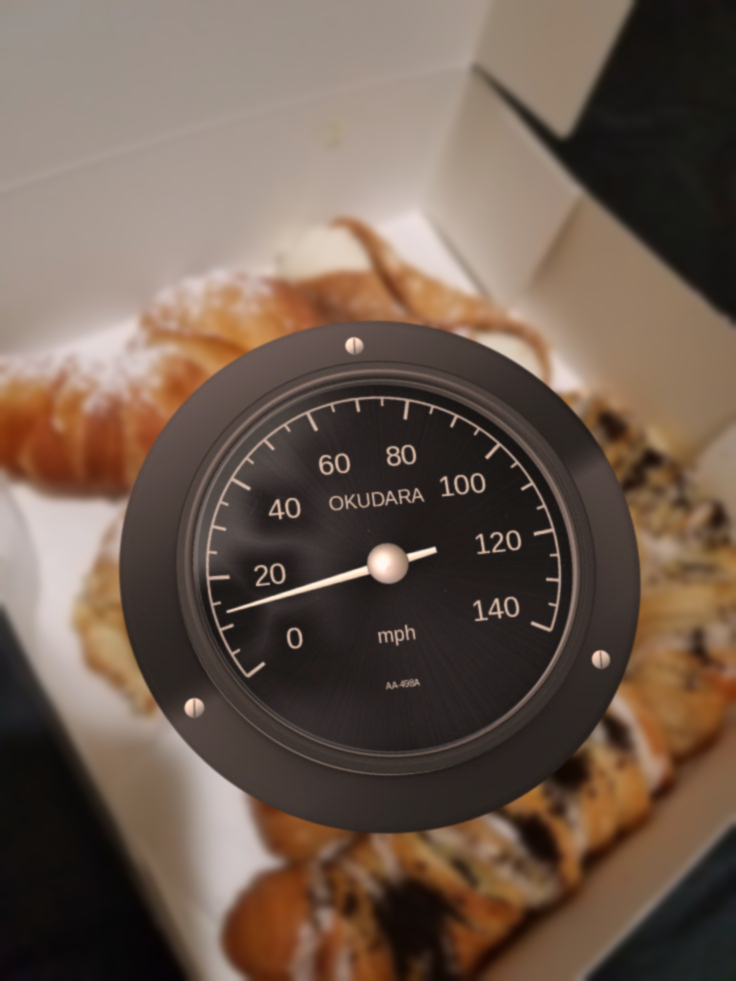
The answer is 12.5 (mph)
